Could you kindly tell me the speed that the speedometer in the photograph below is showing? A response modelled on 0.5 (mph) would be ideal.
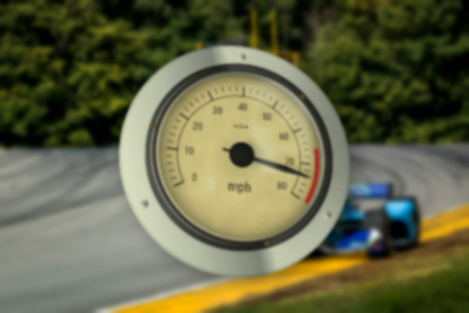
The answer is 74 (mph)
